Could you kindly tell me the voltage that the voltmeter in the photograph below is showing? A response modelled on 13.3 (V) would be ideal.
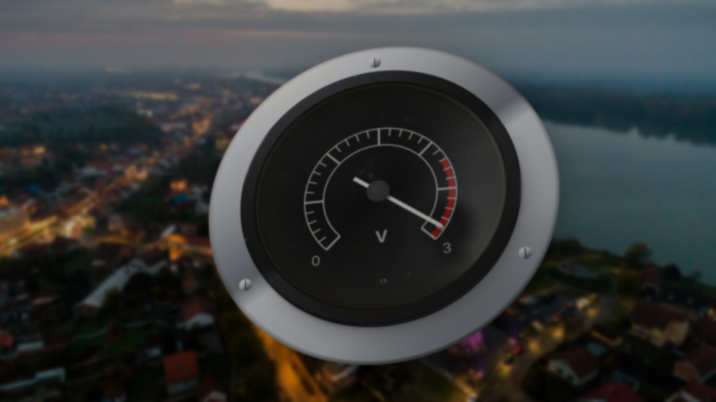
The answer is 2.9 (V)
